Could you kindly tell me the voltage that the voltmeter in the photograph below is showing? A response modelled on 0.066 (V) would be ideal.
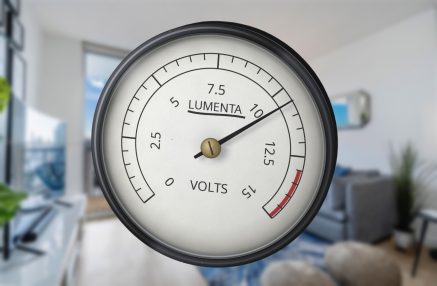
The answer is 10.5 (V)
